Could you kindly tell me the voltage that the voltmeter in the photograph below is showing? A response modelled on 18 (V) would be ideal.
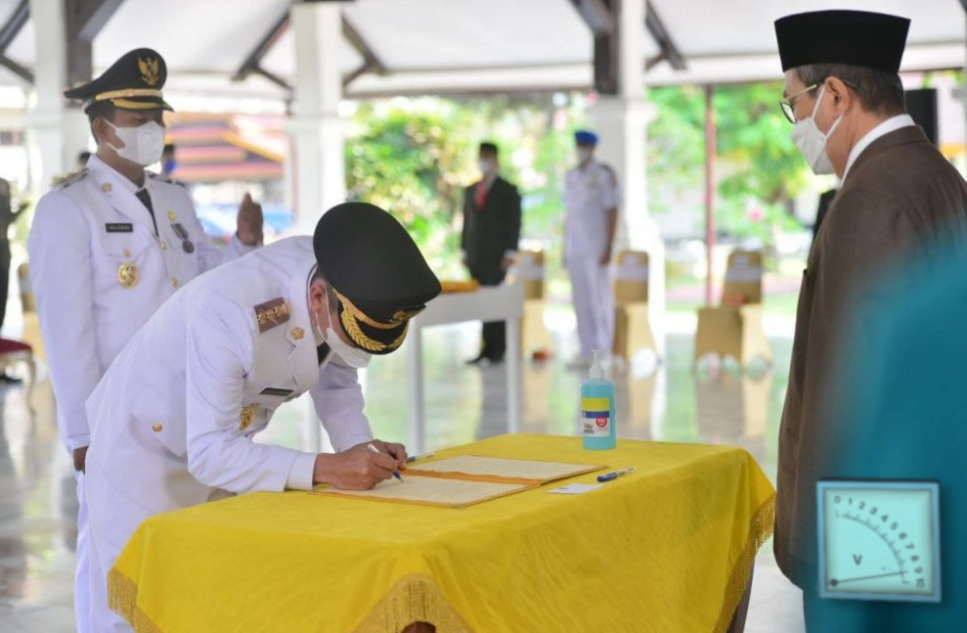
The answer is 9 (V)
